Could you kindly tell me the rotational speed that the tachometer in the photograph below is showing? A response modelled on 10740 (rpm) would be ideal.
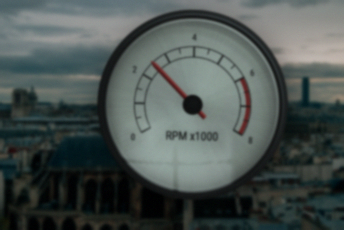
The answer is 2500 (rpm)
